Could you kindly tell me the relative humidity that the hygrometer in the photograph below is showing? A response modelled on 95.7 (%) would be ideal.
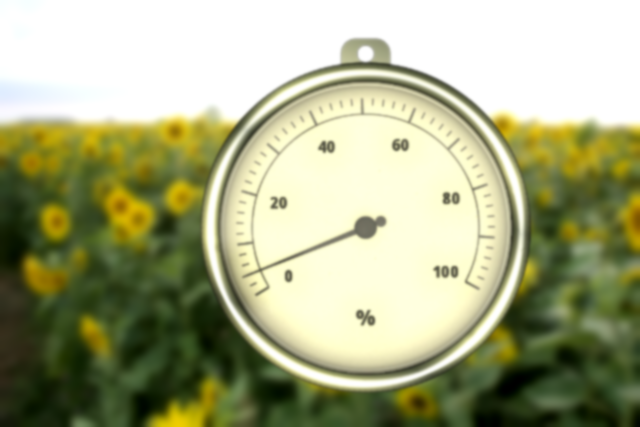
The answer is 4 (%)
